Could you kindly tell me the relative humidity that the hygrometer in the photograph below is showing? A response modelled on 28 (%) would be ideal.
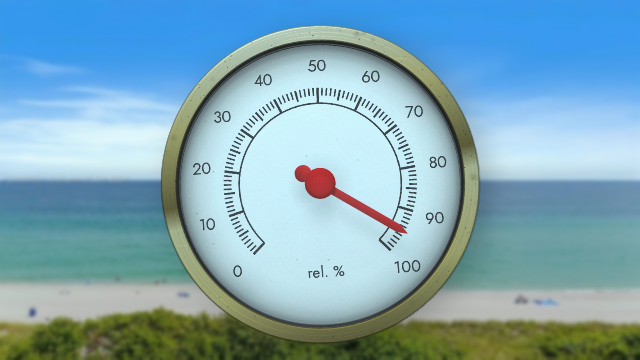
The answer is 95 (%)
